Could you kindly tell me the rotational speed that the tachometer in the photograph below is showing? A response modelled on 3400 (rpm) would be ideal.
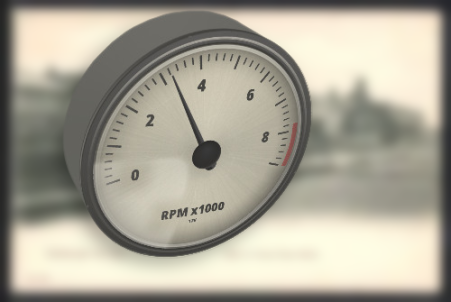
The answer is 3200 (rpm)
